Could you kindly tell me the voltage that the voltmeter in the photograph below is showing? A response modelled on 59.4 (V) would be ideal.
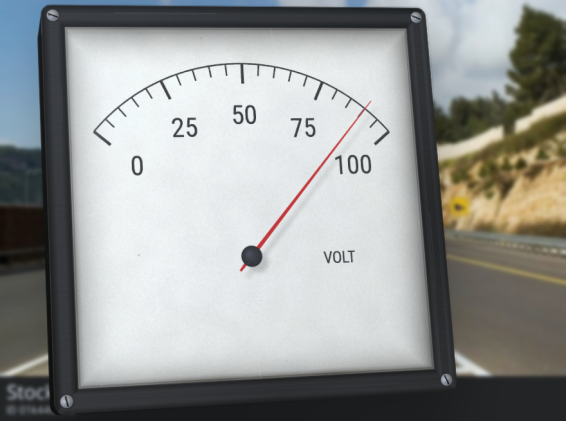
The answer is 90 (V)
